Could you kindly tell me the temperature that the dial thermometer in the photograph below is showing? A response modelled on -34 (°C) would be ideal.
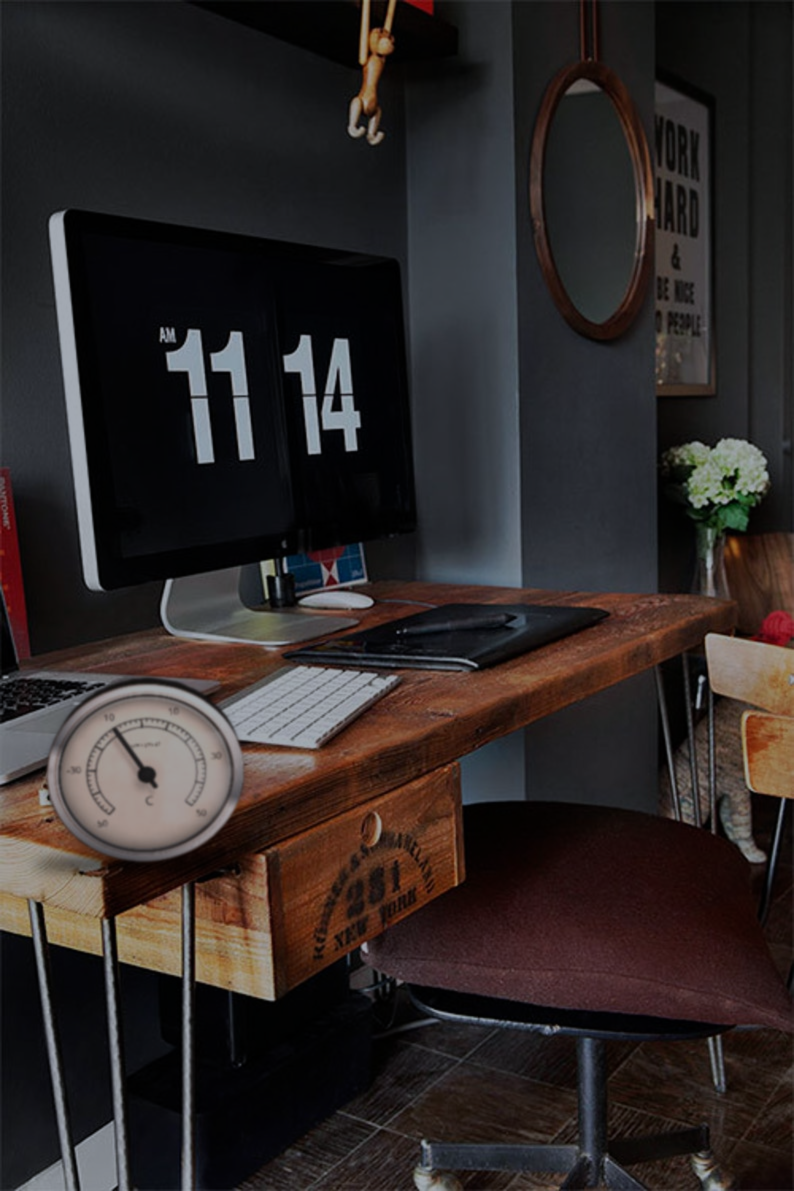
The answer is -10 (°C)
